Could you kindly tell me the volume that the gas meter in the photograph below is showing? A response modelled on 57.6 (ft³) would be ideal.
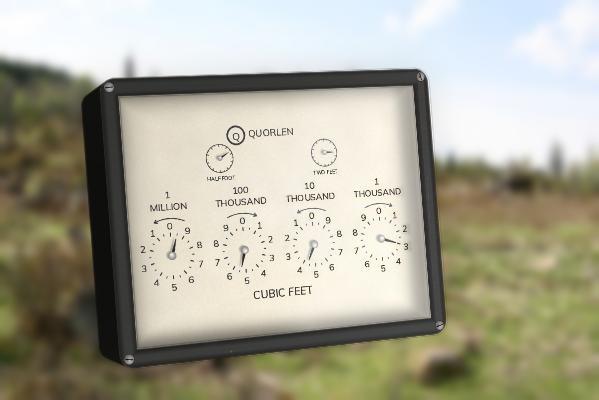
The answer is 954300 (ft³)
